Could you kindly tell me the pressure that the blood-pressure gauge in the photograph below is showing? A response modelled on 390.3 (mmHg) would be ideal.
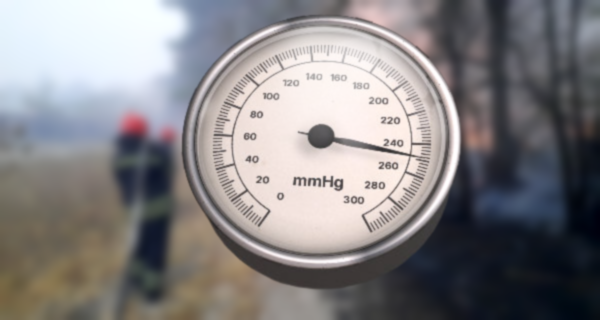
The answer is 250 (mmHg)
